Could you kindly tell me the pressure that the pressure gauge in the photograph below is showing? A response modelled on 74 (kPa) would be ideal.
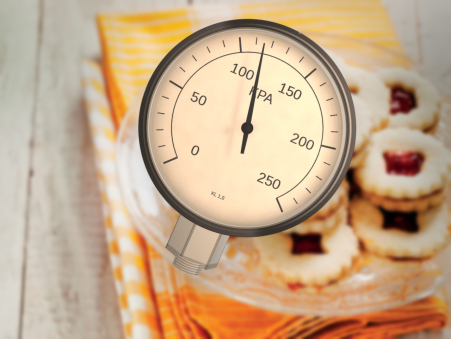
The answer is 115 (kPa)
